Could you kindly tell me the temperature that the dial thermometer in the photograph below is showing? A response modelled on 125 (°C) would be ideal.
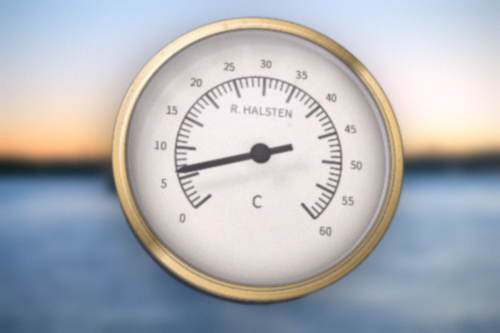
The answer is 6 (°C)
